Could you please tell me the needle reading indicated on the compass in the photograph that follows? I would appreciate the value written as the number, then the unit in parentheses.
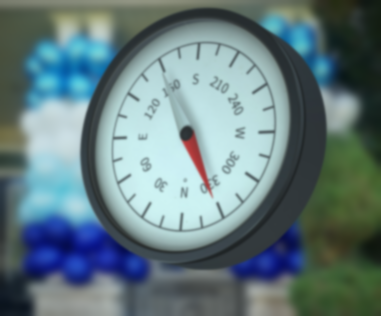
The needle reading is 330 (°)
